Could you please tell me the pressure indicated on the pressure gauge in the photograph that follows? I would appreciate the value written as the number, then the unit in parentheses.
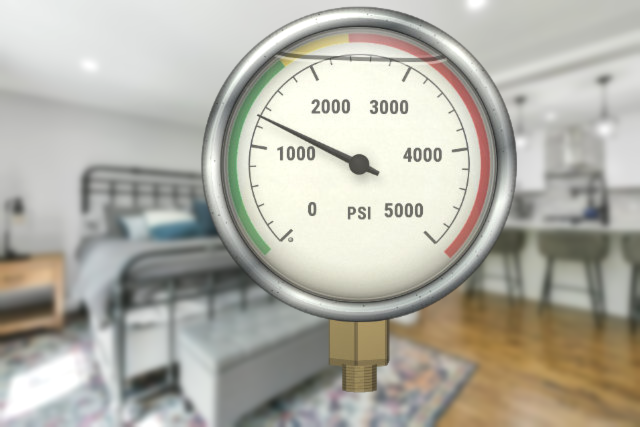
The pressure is 1300 (psi)
